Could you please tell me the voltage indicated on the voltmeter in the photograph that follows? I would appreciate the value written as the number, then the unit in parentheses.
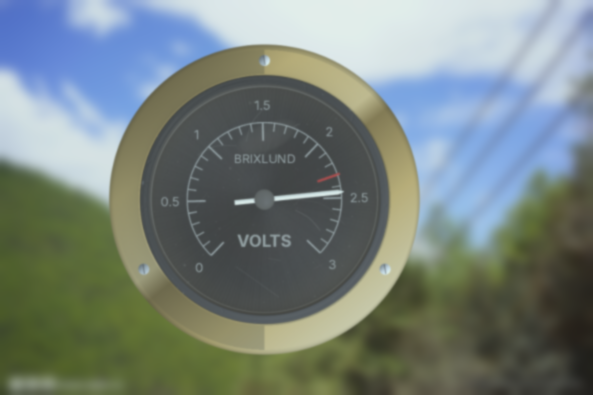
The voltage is 2.45 (V)
